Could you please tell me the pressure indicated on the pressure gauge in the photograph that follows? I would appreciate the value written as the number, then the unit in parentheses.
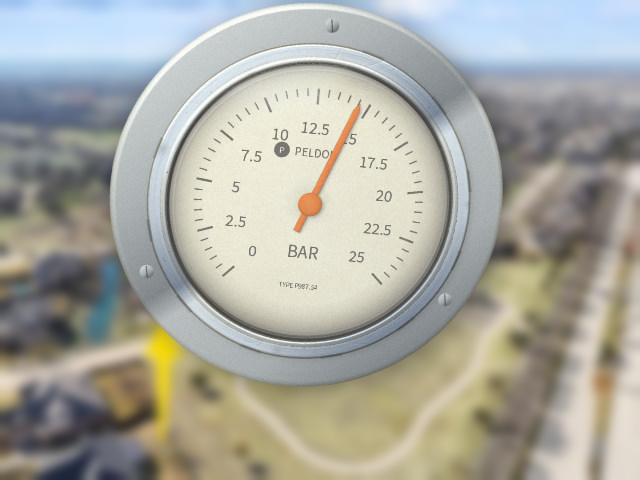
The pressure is 14.5 (bar)
